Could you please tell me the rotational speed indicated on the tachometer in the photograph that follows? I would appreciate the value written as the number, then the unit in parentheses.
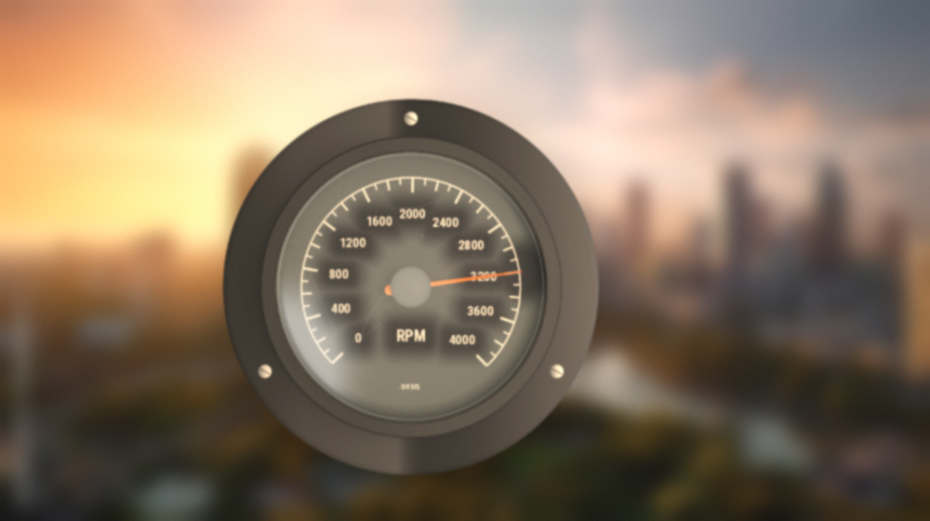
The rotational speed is 3200 (rpm)
